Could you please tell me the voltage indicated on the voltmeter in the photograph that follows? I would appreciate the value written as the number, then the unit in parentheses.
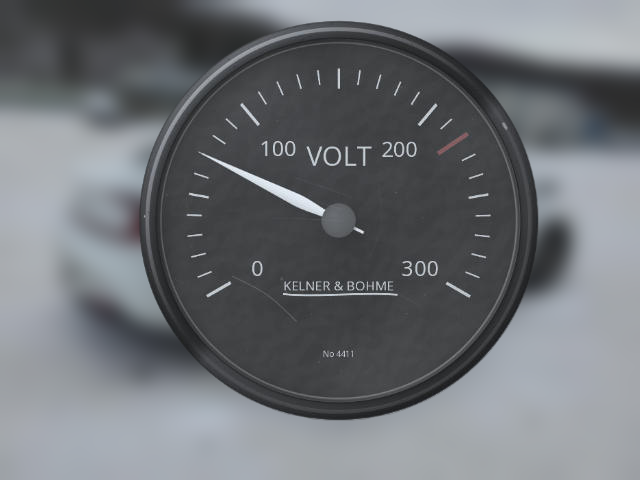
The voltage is 70 (V)
